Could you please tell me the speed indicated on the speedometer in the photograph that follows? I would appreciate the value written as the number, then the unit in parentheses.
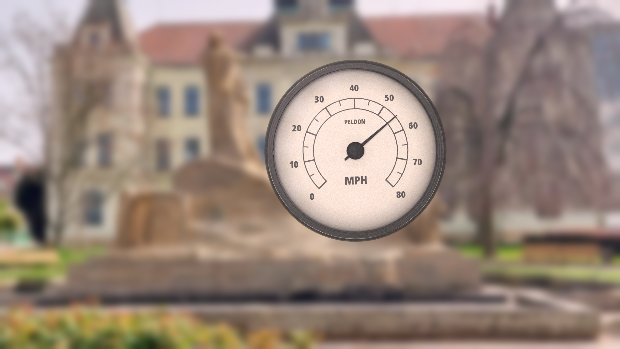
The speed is 55 (mph)
